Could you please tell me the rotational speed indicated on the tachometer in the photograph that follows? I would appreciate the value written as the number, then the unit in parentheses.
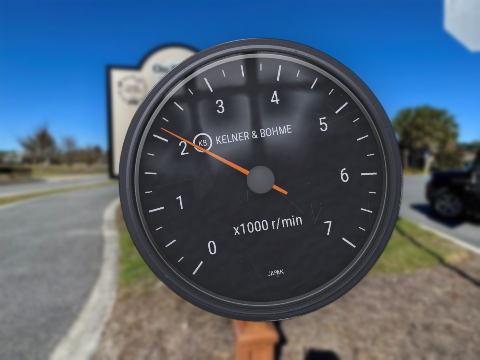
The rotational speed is 2125 (rpm)
